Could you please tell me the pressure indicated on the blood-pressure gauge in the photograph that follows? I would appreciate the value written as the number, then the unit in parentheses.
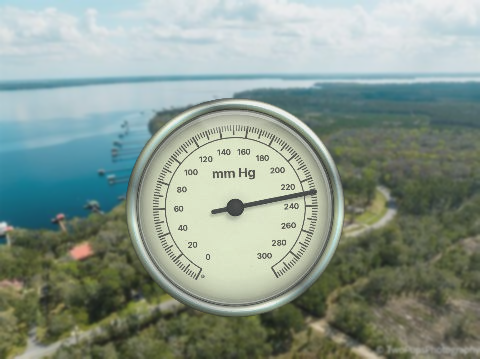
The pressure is 230 (mmHg)
